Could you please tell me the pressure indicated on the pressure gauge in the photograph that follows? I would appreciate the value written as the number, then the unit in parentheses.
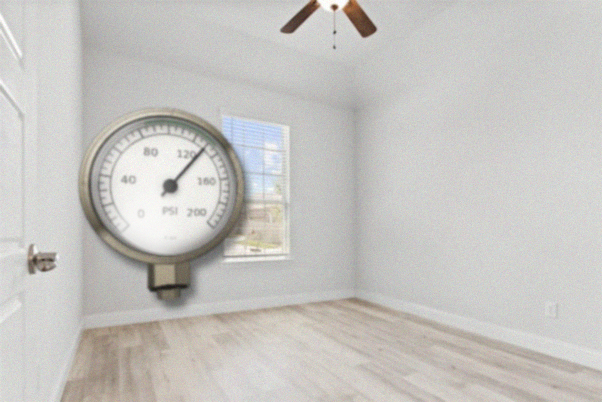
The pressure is 130 (psi)
